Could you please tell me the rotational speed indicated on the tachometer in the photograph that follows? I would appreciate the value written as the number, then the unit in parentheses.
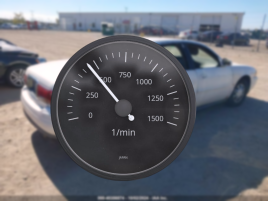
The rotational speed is 450 (rpm)
